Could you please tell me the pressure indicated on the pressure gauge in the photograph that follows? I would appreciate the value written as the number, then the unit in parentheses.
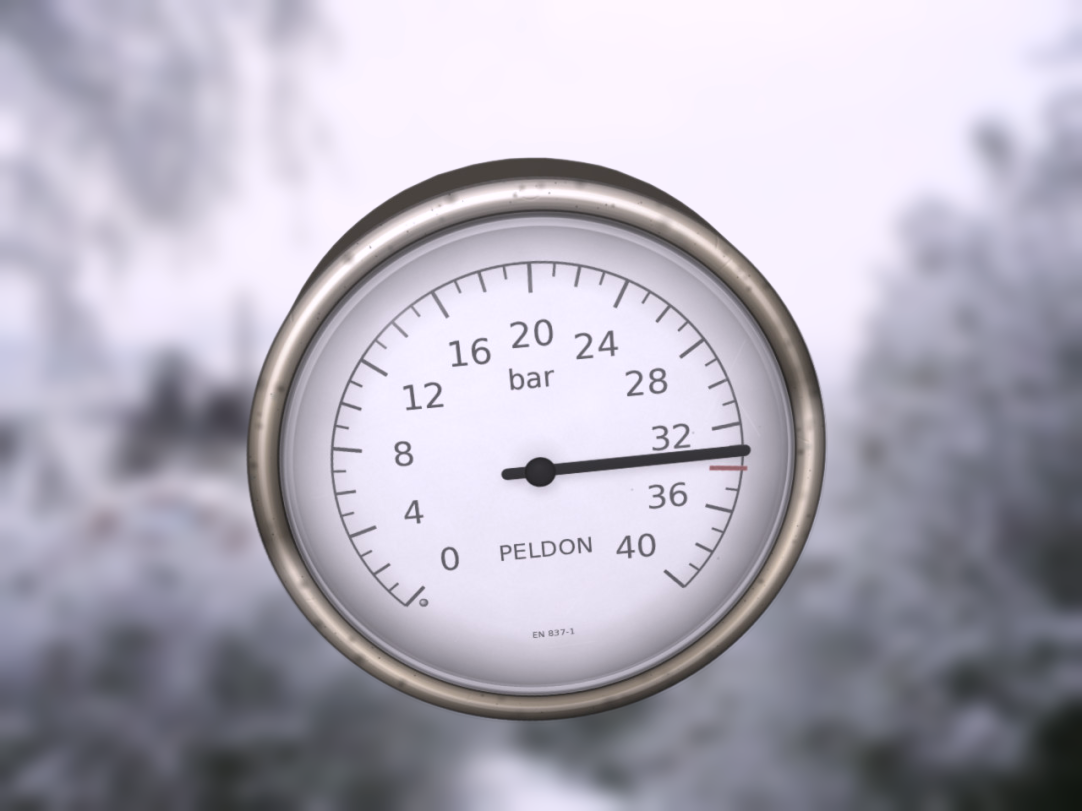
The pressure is 33 (bar)
